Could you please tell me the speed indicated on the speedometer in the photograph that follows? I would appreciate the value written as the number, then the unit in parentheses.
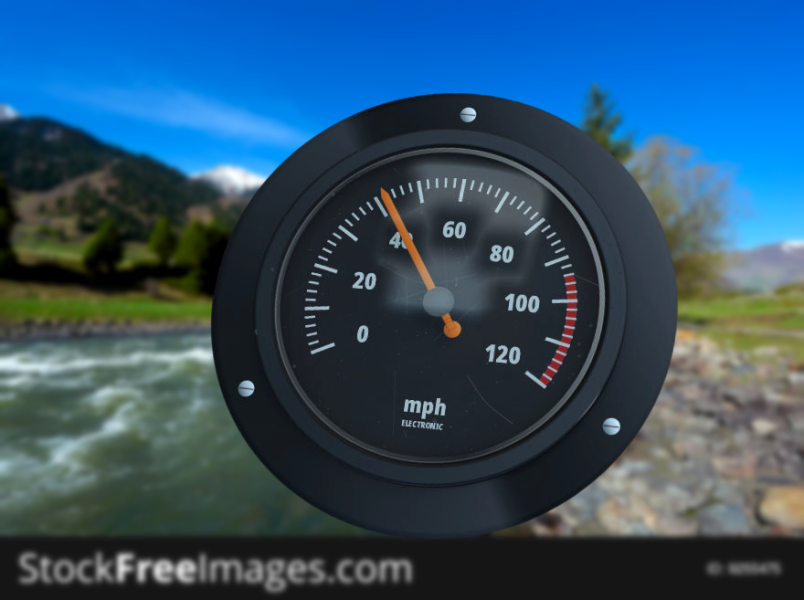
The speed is 42 (mph)
